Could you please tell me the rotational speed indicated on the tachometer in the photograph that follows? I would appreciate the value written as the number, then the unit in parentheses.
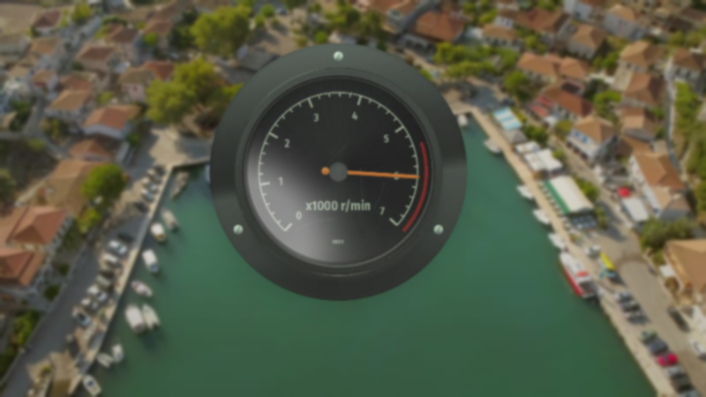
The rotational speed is 6000 (rpm)
